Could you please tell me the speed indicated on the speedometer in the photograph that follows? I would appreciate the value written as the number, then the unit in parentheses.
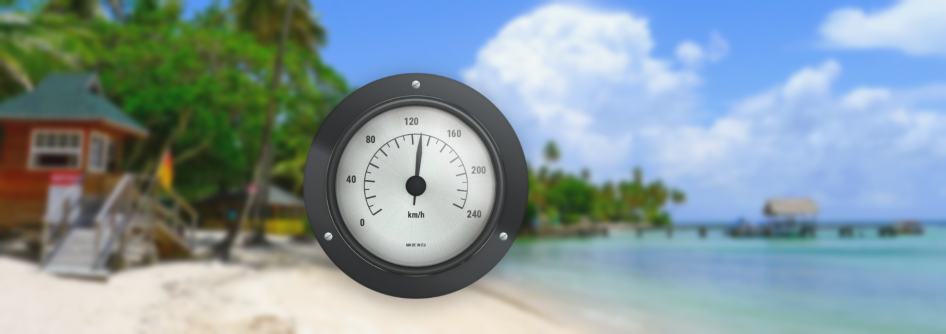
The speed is 130 (km/h)
